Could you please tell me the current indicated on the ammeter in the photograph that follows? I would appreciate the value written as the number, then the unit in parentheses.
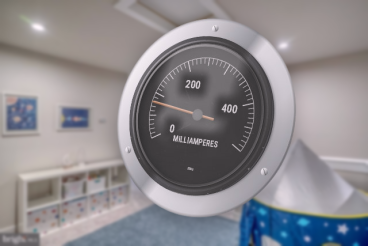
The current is 80 (mA)
